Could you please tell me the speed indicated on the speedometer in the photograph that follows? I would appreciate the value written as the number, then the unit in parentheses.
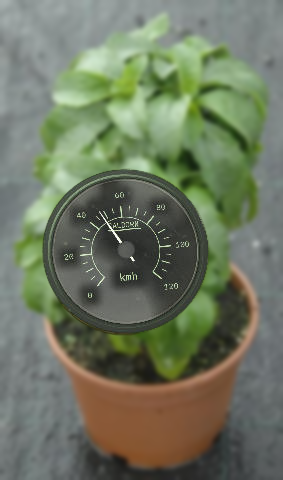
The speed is 47.5 (km/h)
